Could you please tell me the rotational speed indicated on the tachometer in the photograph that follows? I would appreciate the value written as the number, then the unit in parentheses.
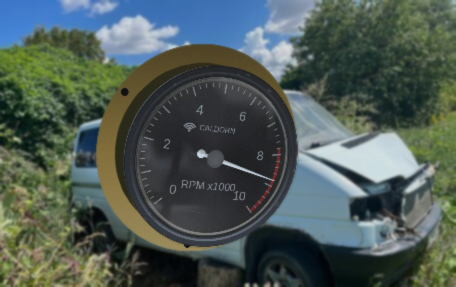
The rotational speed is 8800 (rpm)
